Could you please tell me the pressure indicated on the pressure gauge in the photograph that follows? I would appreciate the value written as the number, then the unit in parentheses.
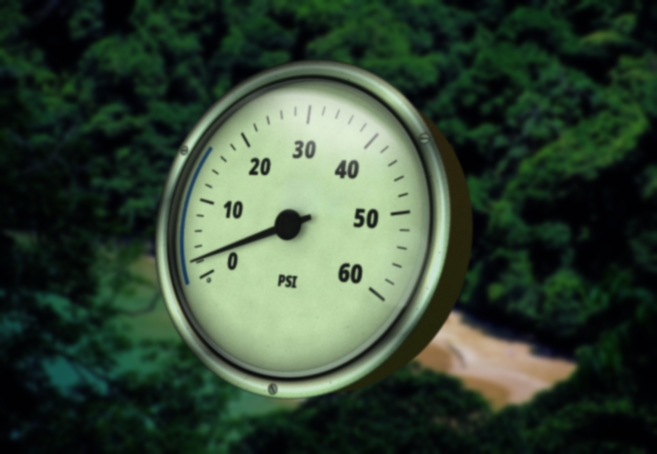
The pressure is 2 (psi)
